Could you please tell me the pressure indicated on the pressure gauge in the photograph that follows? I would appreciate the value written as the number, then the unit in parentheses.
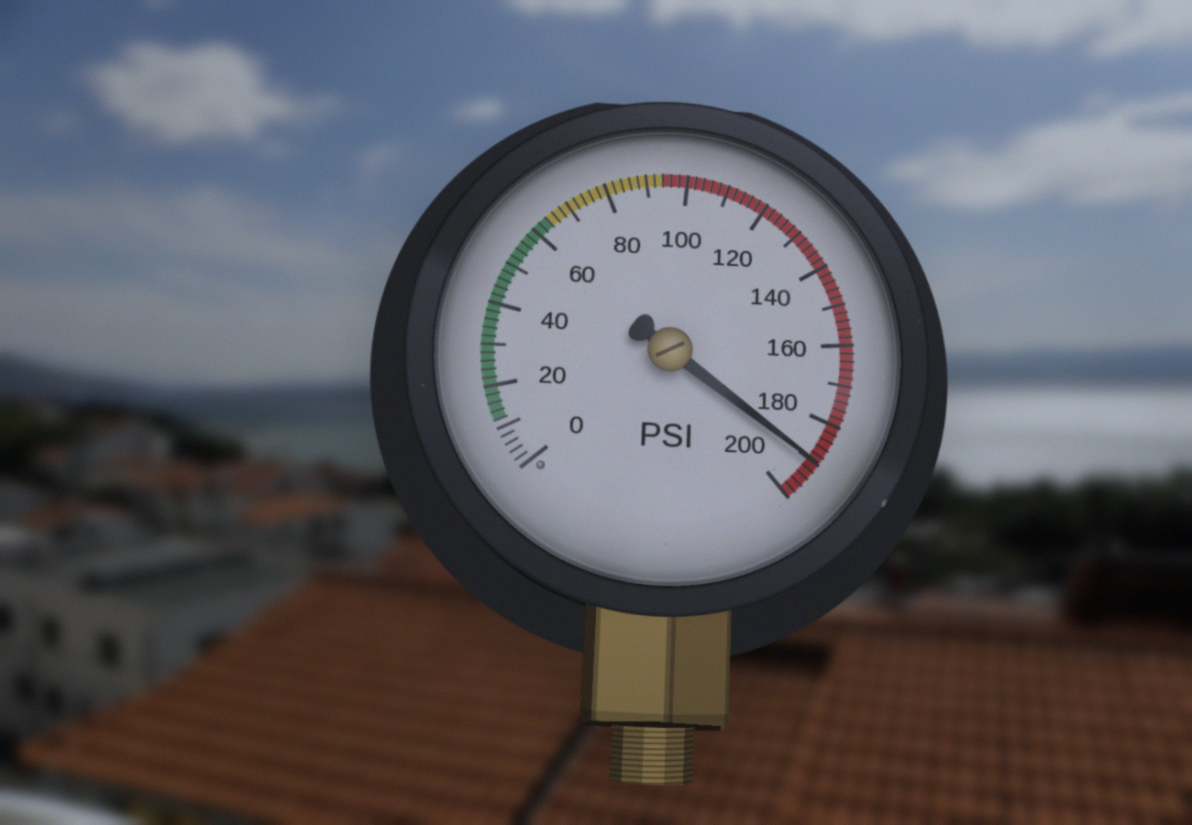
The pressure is 190 (psi)
